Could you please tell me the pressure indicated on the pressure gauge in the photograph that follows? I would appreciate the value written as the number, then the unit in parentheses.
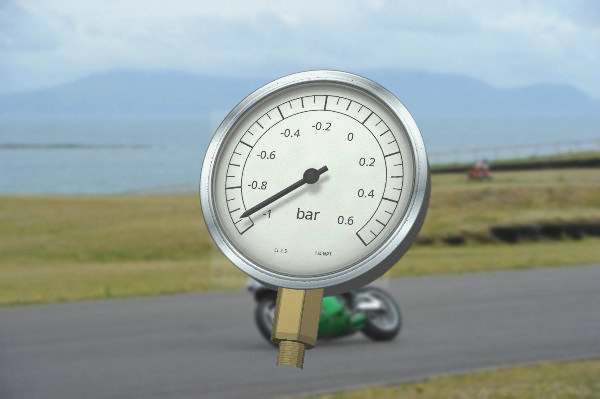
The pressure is -0.95 (bar)
